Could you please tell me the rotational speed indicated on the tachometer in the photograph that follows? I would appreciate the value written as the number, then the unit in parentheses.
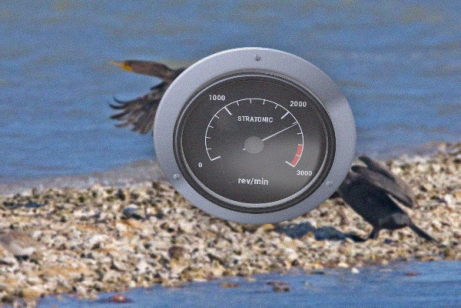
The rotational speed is 2200 (rpm)
